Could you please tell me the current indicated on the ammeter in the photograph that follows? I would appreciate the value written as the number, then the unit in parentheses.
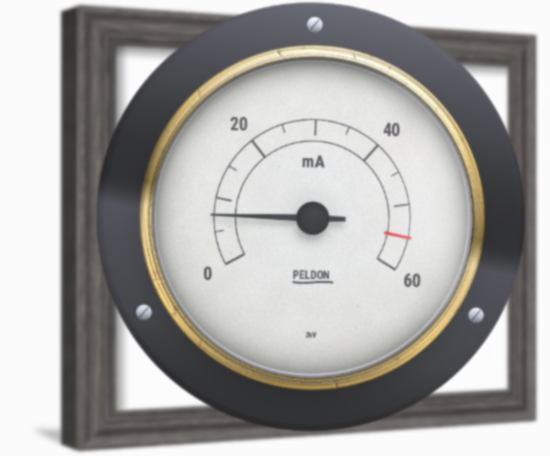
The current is 7.5 (mA)
